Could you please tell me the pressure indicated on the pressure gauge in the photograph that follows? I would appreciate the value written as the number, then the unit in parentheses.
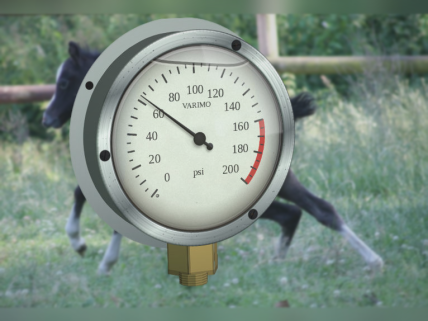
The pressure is 62.5 (psi)
